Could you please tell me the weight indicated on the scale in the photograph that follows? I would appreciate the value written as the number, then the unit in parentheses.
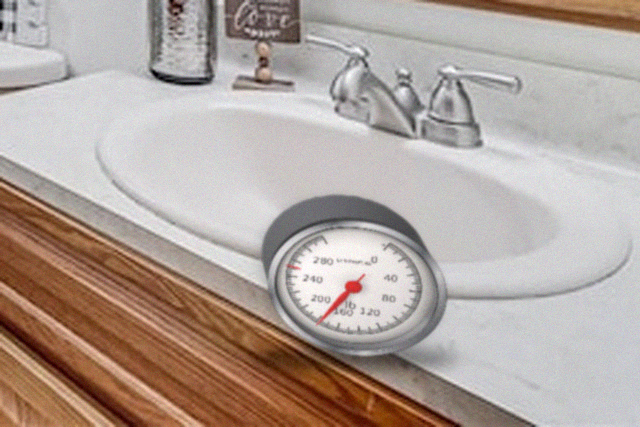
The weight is 180 (lb)
